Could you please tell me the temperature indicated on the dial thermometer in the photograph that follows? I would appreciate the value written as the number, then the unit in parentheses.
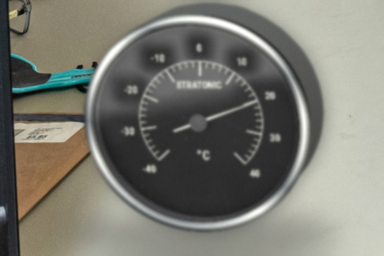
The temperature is 20 (°C)
